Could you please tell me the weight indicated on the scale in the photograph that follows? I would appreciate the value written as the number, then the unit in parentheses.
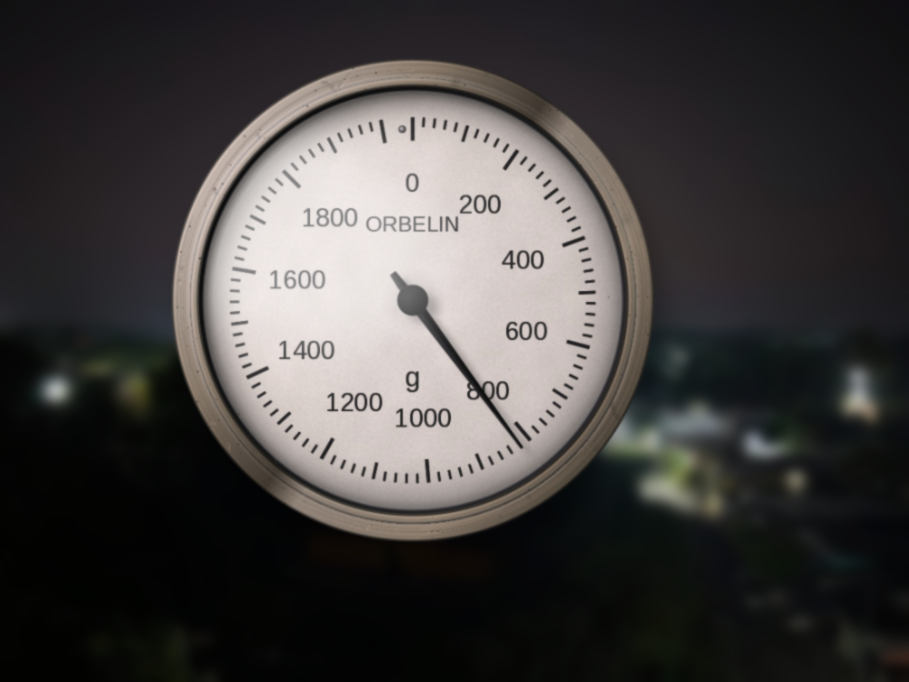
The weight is 820 (g)
